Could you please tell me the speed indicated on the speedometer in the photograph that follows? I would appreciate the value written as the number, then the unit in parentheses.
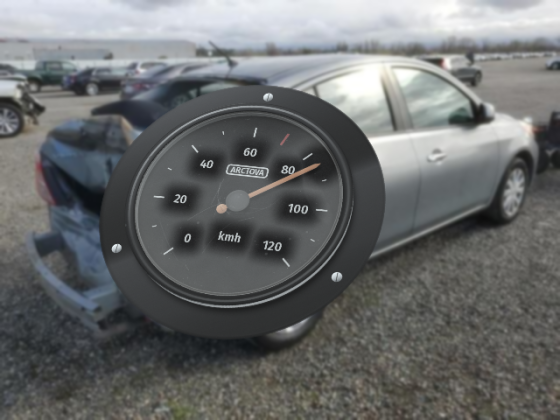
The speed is 85 (km/h)
